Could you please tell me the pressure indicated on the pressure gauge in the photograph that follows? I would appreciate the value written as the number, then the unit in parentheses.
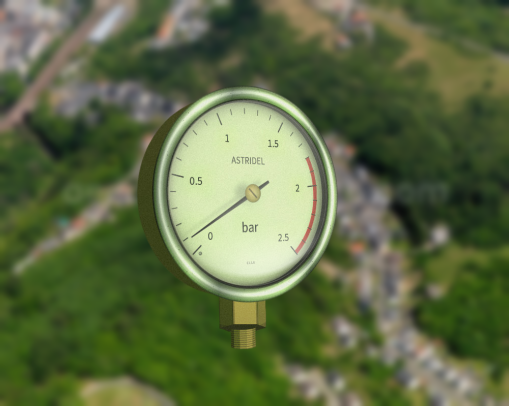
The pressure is 0.1 (bar)
